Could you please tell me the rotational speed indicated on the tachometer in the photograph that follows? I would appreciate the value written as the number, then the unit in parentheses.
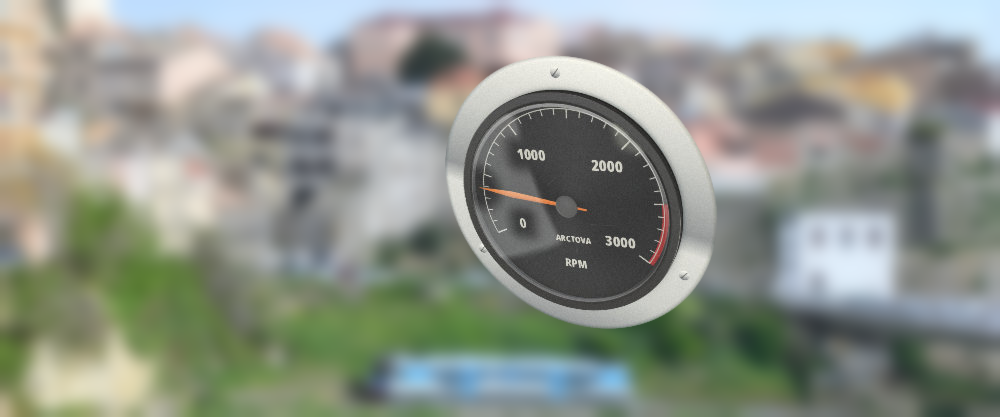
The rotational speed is 400 (rpm)
